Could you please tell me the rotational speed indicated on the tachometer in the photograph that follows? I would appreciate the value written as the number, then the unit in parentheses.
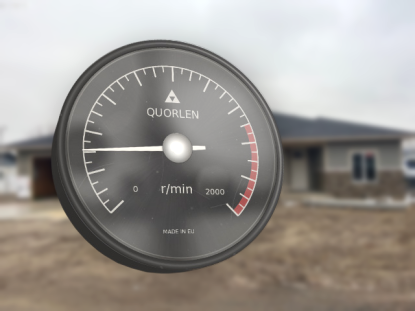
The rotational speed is 300 (rpm)
